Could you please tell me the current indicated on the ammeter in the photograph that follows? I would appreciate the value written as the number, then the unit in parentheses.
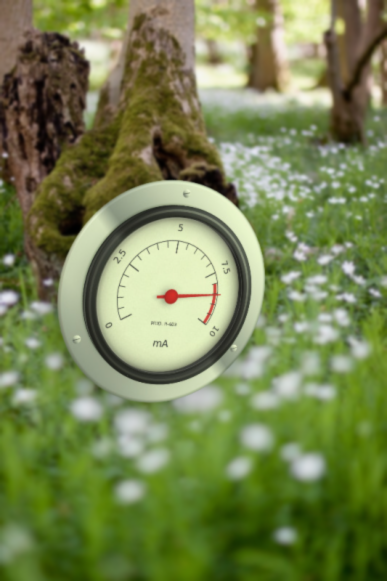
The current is 8.5 (mA)
